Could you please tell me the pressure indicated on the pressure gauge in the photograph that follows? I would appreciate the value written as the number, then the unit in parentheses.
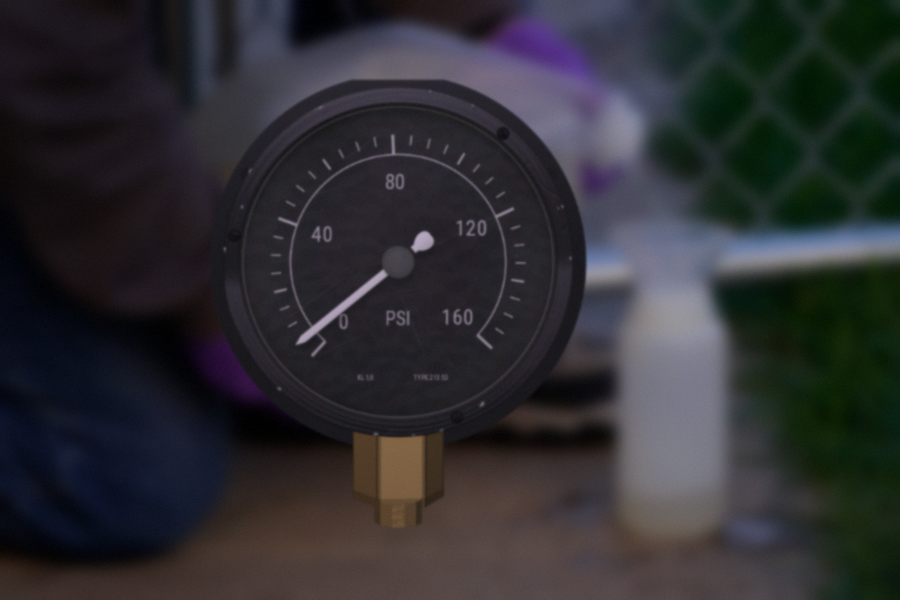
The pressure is 5 (psi)
